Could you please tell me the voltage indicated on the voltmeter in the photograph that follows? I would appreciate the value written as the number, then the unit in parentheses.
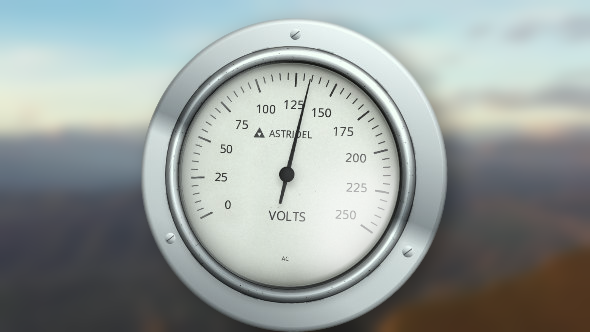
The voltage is 135 (V)
